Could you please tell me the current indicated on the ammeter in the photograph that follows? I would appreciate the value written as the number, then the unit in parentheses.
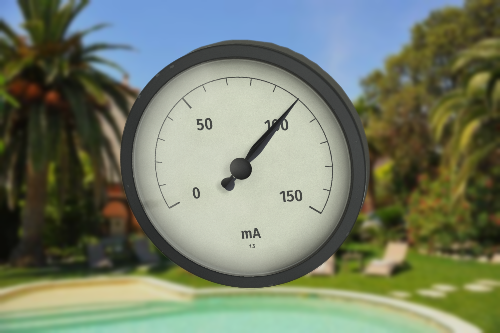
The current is 100 (mA)
